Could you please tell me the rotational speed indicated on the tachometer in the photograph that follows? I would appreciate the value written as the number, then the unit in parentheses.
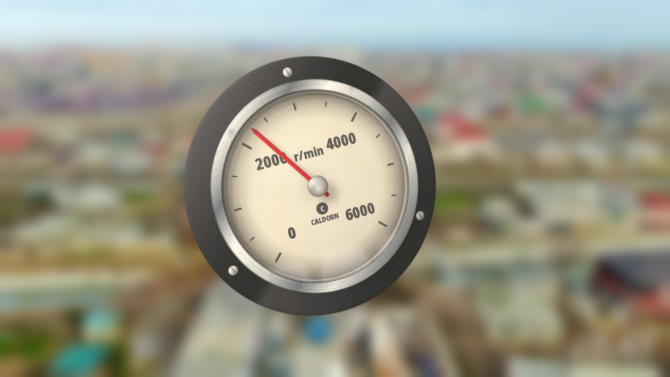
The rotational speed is 2250 (rpm)
